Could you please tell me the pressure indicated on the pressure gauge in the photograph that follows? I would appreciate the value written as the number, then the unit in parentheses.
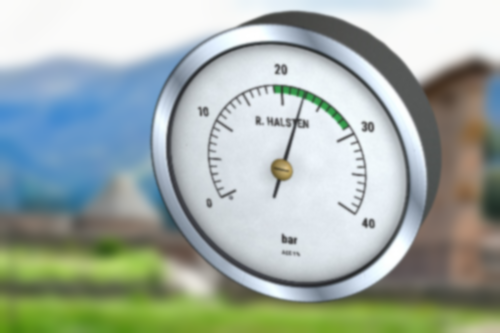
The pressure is 23 (bar)
